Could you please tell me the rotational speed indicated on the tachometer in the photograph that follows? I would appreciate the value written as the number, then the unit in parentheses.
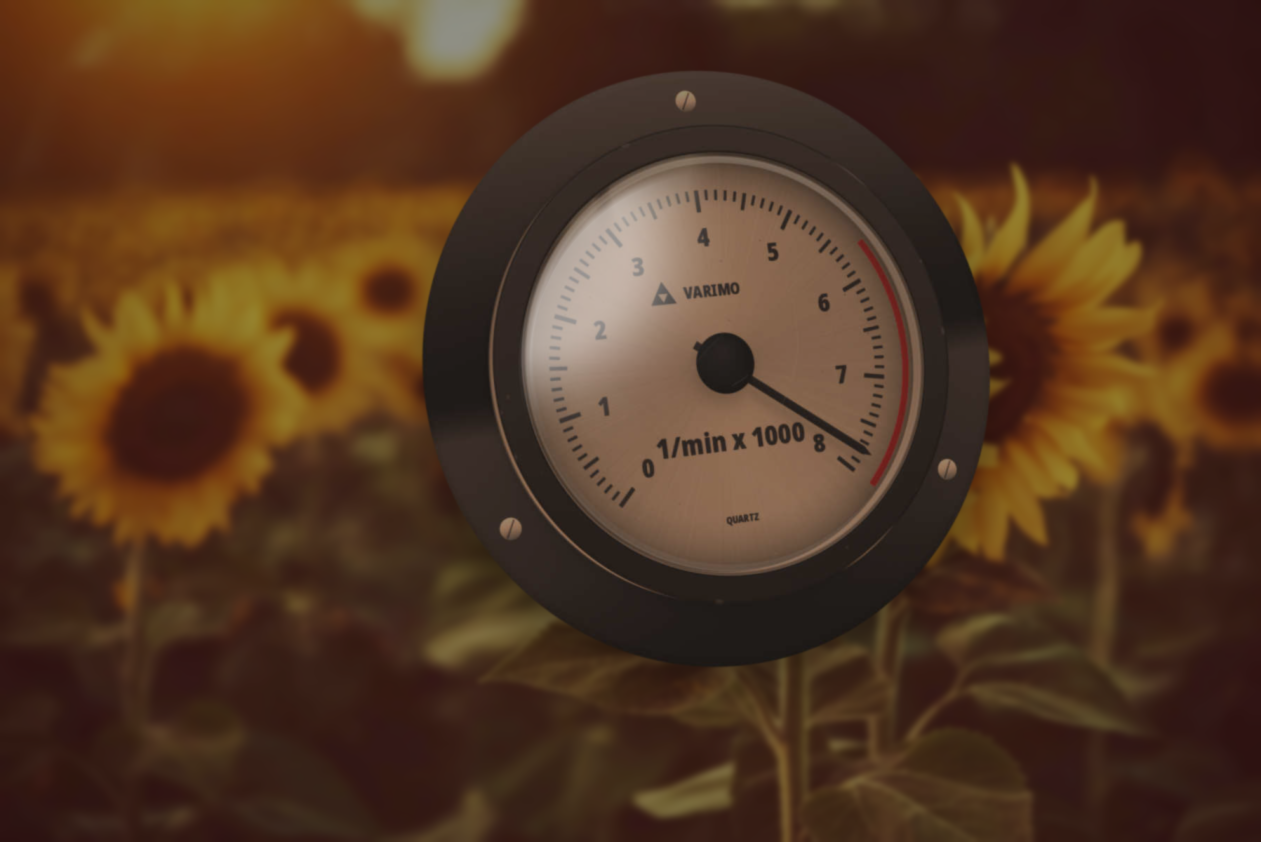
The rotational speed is 7800 (rpm)
